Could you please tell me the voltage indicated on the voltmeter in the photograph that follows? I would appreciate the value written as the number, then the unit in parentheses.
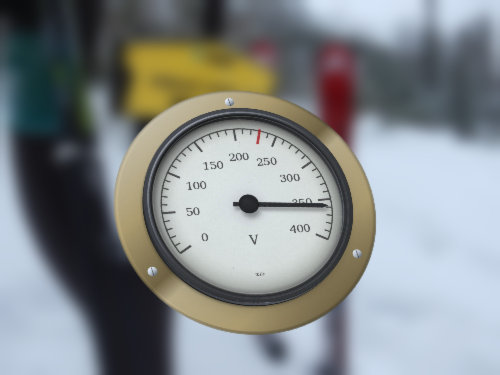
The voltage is 360 (V)
